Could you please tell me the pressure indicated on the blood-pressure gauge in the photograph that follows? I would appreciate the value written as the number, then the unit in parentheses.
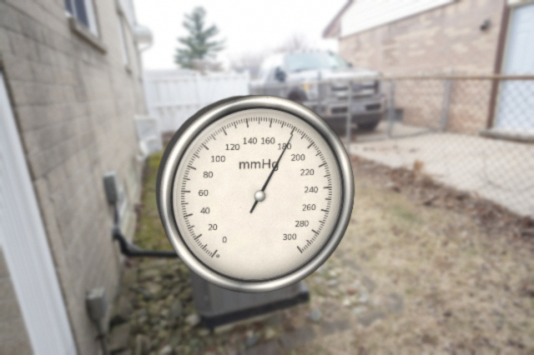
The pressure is 180 (mmHg)
